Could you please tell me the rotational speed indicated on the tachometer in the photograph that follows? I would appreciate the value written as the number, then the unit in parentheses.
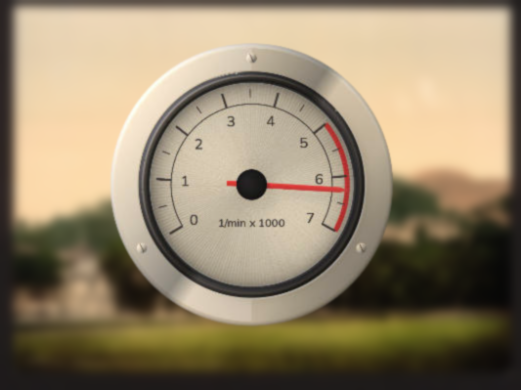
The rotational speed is 6250 (rpm)
